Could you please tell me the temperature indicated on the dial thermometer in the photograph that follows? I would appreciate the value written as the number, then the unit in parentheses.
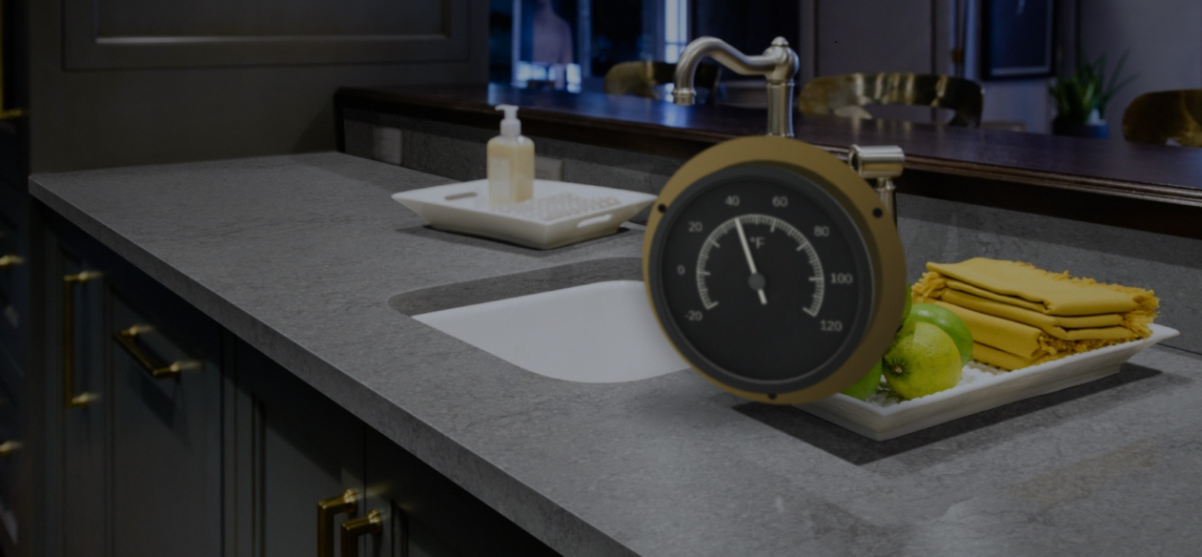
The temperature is 40 (°F)
